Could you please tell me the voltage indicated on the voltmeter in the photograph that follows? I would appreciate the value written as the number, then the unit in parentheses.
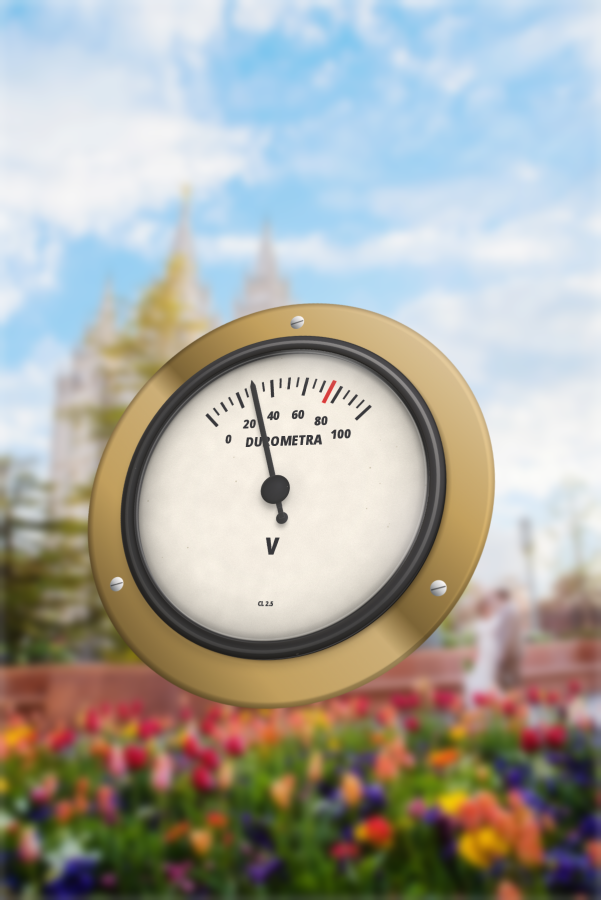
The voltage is 30 (V)
